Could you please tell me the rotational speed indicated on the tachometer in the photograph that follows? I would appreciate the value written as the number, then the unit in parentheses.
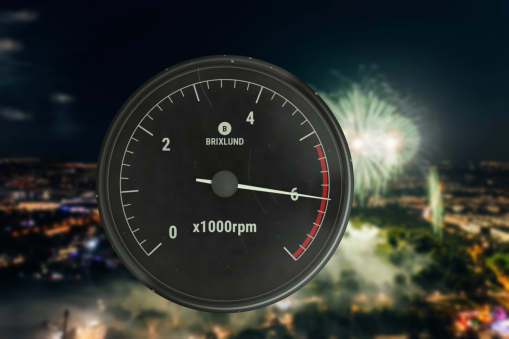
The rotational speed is 6000 (rpm)
